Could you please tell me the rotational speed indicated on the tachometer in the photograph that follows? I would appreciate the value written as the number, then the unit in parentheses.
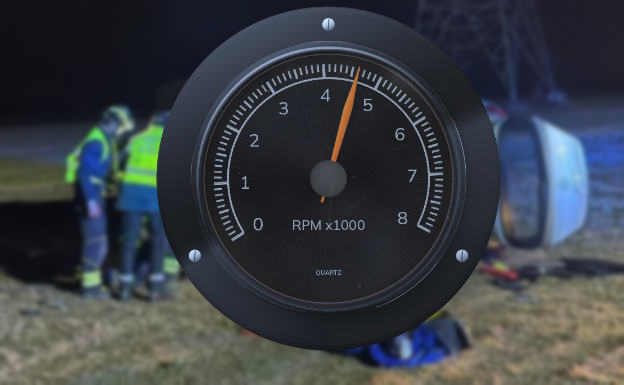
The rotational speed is 4600 (rpm)
